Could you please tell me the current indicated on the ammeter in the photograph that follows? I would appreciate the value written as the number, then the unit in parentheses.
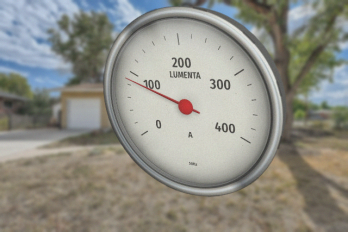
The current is 90 (A)
